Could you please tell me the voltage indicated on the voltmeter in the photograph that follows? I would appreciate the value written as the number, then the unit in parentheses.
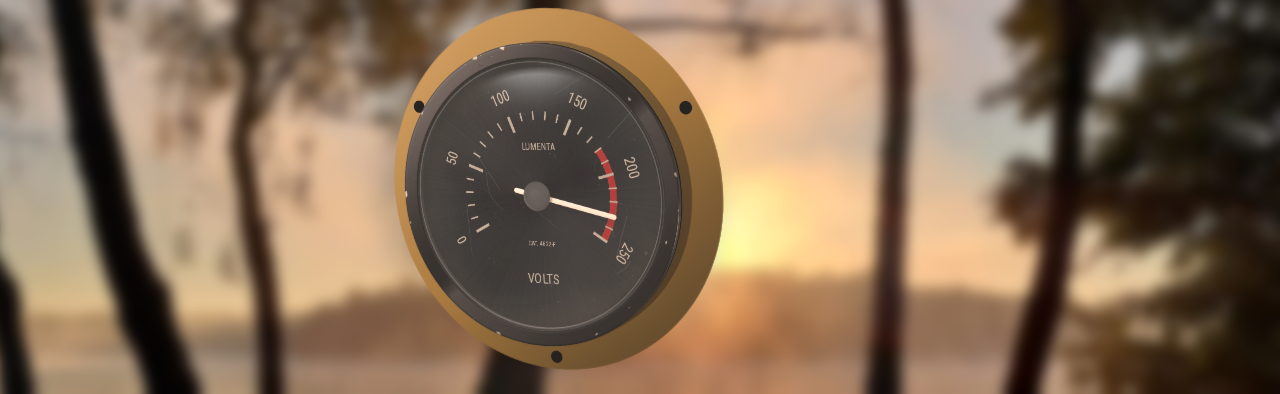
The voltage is 230 (V)
